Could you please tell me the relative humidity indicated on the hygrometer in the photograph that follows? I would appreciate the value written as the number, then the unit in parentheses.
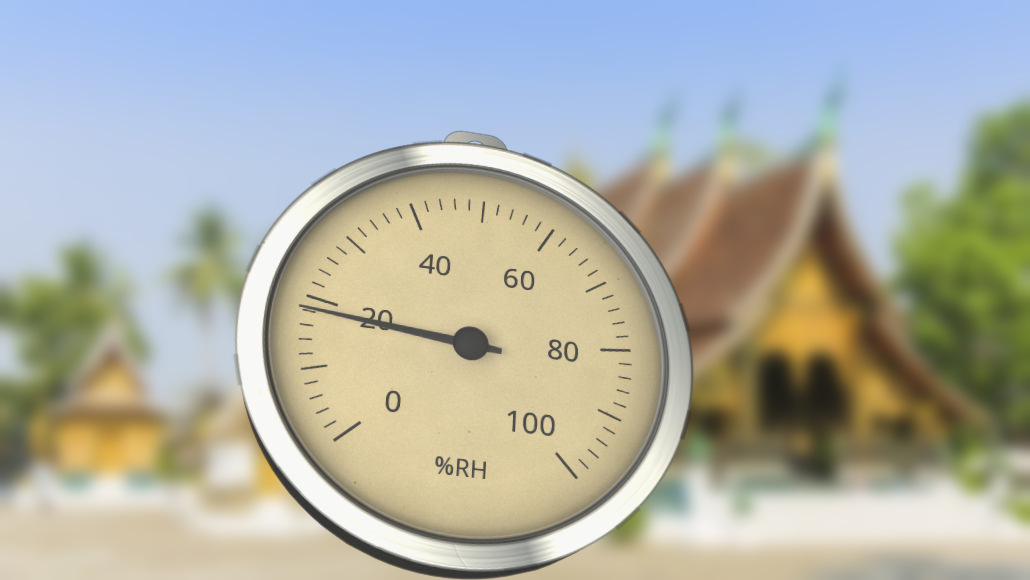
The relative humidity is 18 (%)
